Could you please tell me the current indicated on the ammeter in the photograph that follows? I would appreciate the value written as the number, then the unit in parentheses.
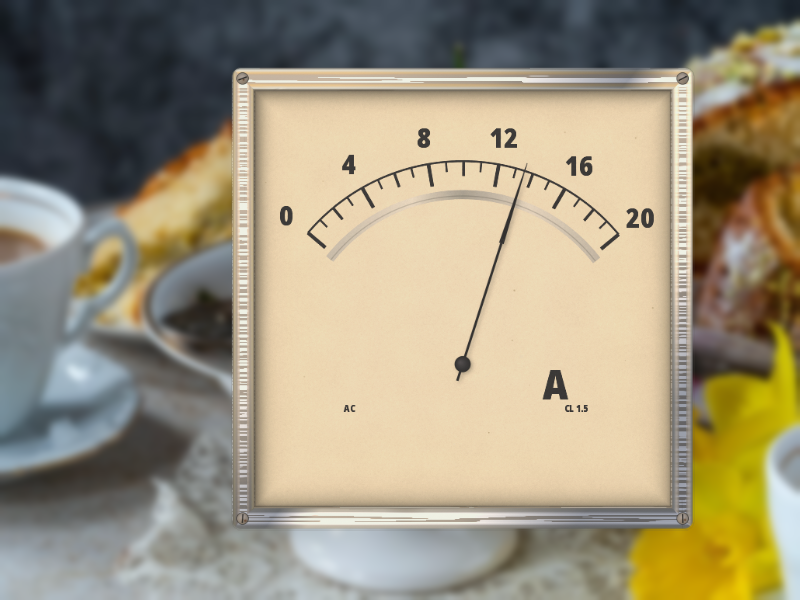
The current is 13.5 (A)
